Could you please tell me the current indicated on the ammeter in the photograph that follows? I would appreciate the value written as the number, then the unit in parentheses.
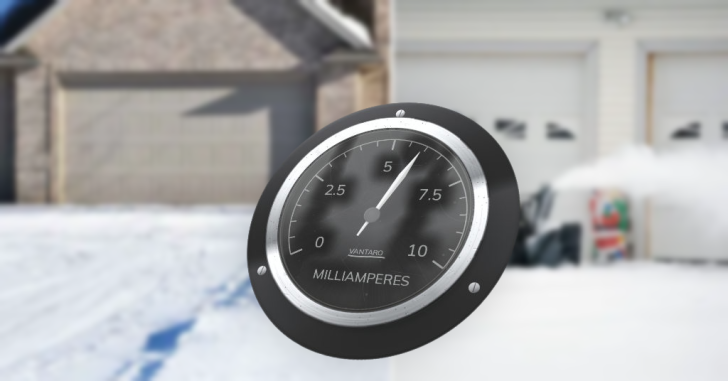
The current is 6 (mA)
